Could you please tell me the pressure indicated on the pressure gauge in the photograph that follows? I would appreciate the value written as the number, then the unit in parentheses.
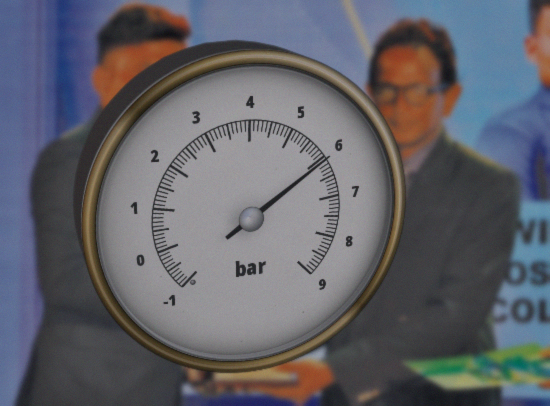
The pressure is 6 (bar)
